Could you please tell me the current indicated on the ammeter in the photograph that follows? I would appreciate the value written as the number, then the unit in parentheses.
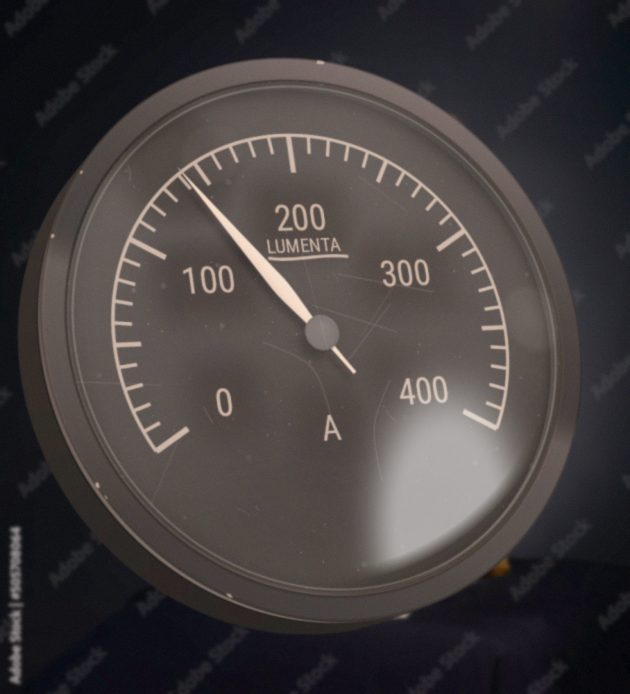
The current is 140 (A)
